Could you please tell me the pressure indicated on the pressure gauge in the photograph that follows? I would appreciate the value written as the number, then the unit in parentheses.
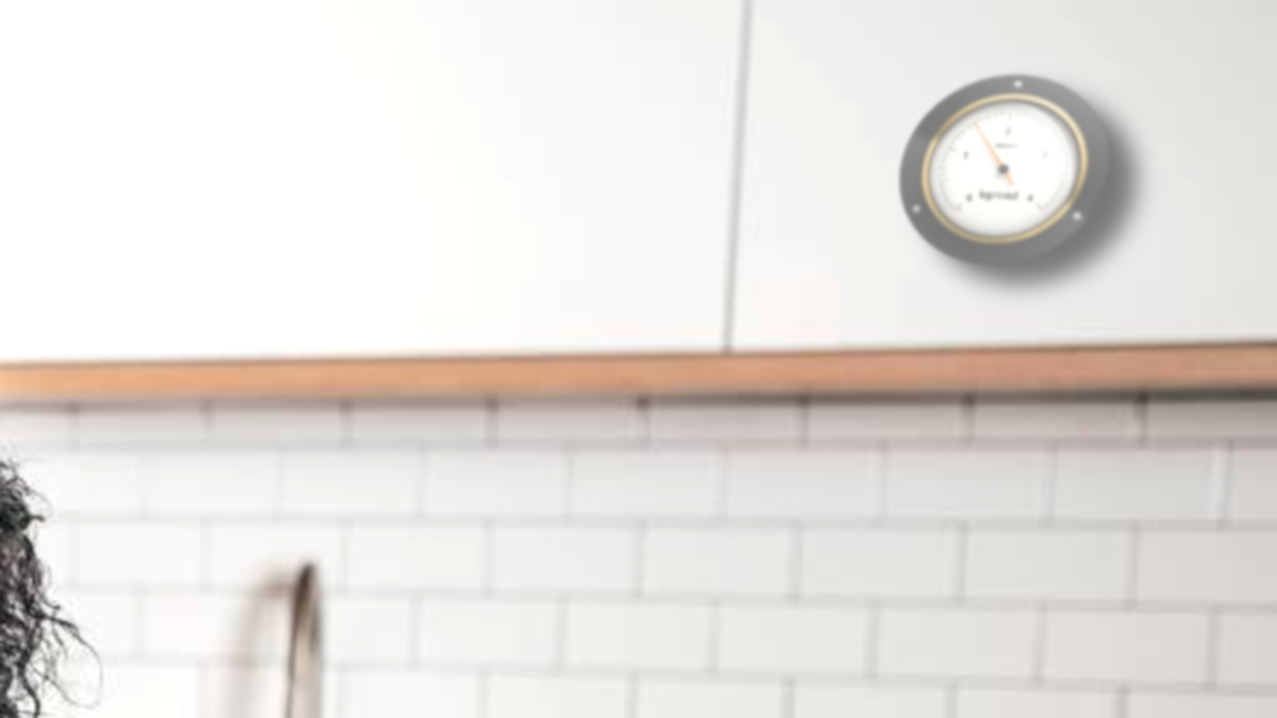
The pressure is 1.5 (kg/cm²)
